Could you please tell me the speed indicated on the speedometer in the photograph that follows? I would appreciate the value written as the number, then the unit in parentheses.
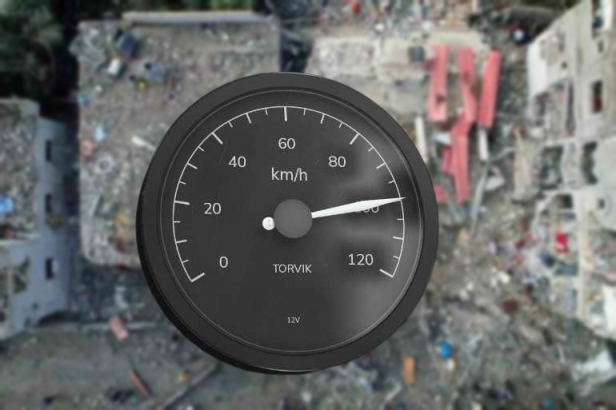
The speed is 100 (km/h)
